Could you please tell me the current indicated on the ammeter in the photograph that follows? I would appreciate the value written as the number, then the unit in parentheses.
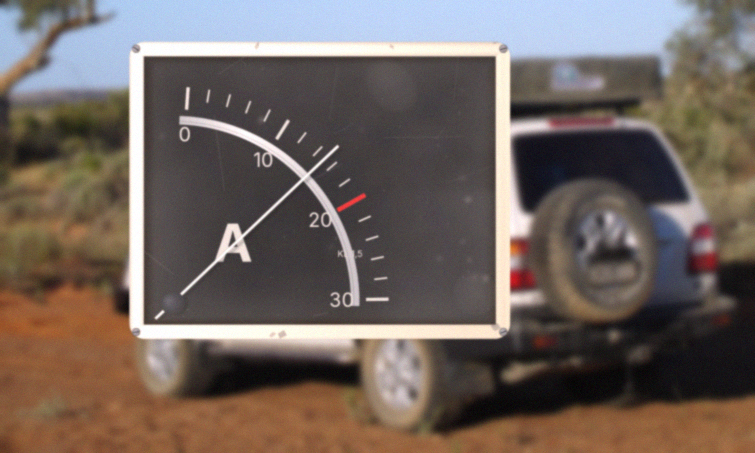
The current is 15 (A)
